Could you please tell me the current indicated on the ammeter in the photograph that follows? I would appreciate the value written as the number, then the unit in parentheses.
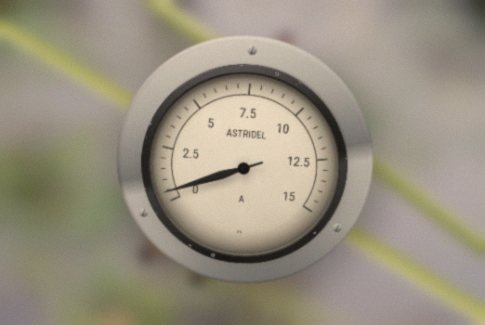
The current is 0.5 (A)
